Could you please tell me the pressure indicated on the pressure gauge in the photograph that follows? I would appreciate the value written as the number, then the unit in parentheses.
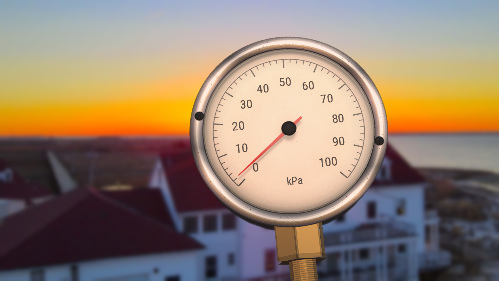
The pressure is 2 (kPa)
